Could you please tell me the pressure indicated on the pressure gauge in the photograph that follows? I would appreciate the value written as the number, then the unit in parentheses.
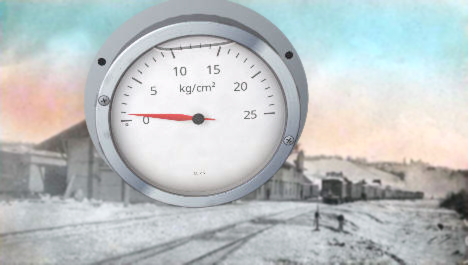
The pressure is 1 (kg/cm²)
